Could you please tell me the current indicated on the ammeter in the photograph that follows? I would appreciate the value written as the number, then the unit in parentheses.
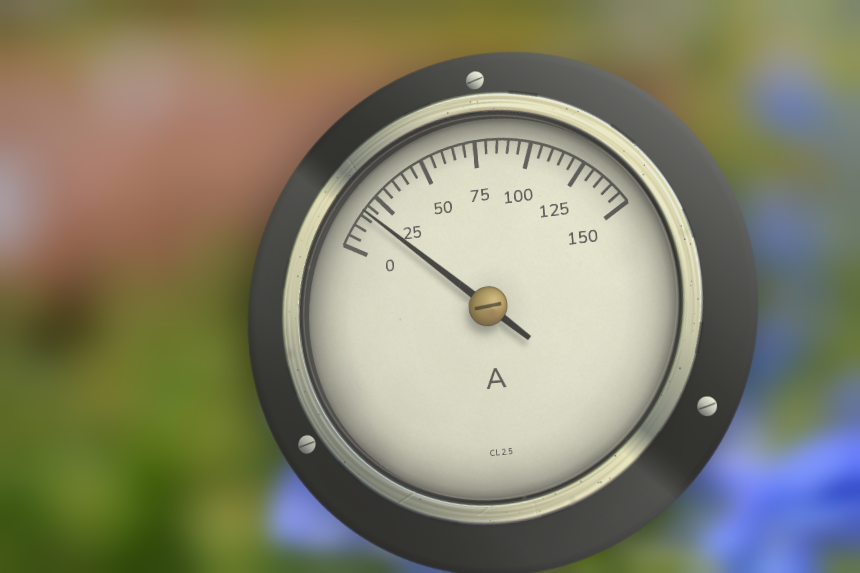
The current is 17.5 (A)
